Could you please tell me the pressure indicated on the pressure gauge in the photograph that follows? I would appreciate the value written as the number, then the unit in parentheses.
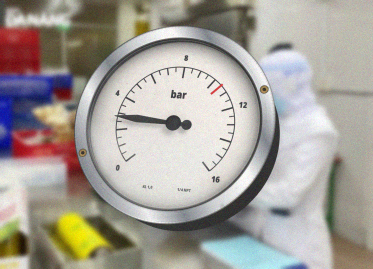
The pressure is 2.75 (bar)
